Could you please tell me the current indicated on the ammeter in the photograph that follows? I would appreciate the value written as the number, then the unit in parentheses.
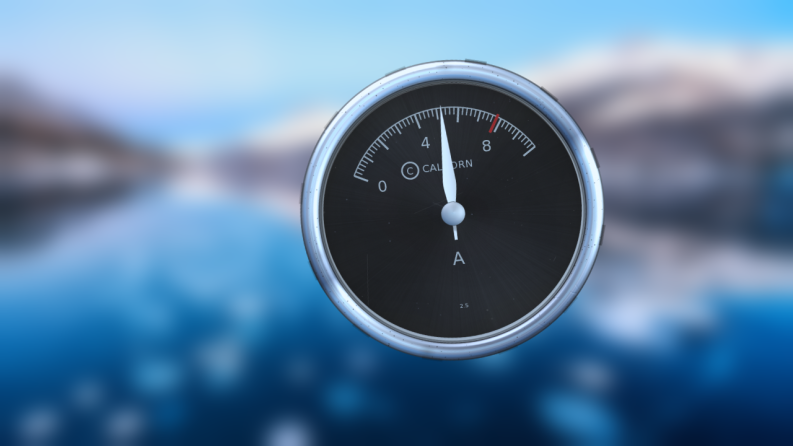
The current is 5.2 (A)
